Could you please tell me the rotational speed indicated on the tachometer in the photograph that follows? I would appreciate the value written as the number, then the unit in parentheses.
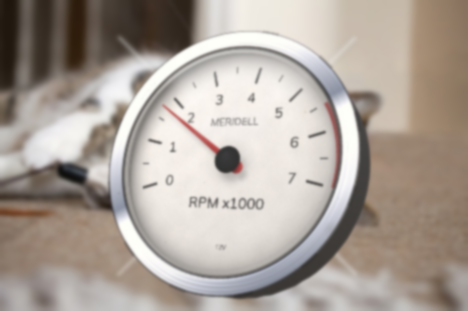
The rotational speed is 1750 (rpm)
